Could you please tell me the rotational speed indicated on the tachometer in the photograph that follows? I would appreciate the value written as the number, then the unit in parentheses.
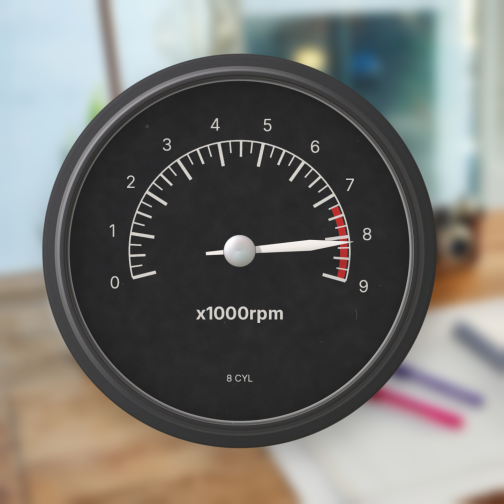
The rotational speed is 8125 (rpm)
